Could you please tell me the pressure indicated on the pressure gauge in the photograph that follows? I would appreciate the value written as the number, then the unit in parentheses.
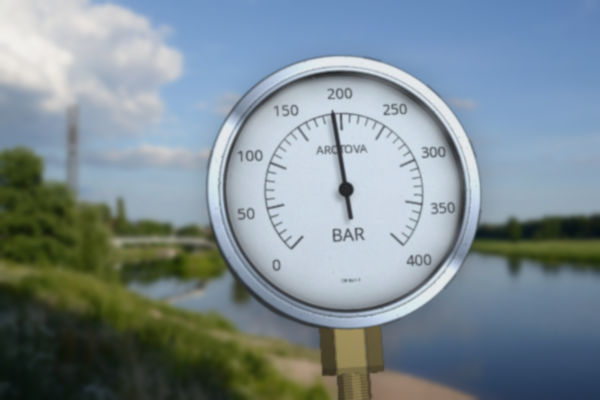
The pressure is 190 (bar)
